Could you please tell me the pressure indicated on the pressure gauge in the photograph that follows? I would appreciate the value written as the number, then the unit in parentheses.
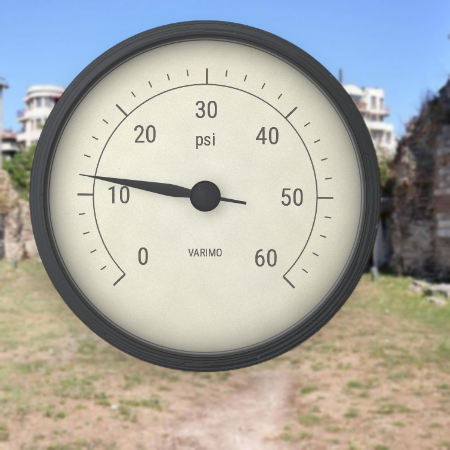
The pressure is 12 (psi)
